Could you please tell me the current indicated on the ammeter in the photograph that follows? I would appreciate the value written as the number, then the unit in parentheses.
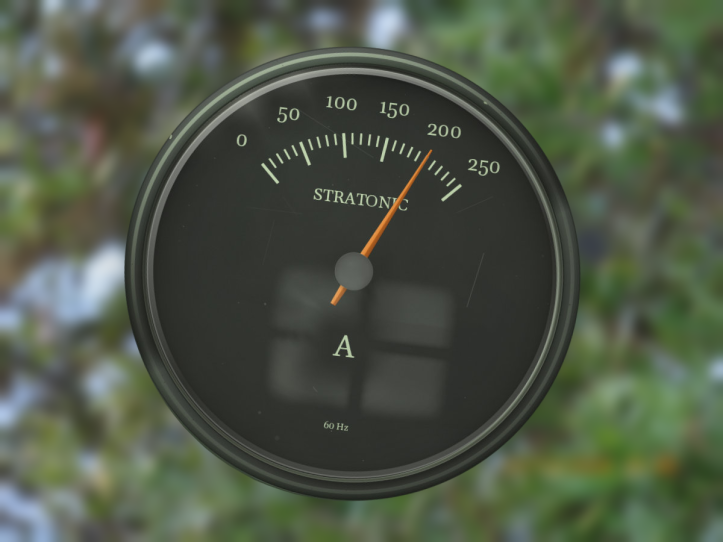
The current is 200 (A)
